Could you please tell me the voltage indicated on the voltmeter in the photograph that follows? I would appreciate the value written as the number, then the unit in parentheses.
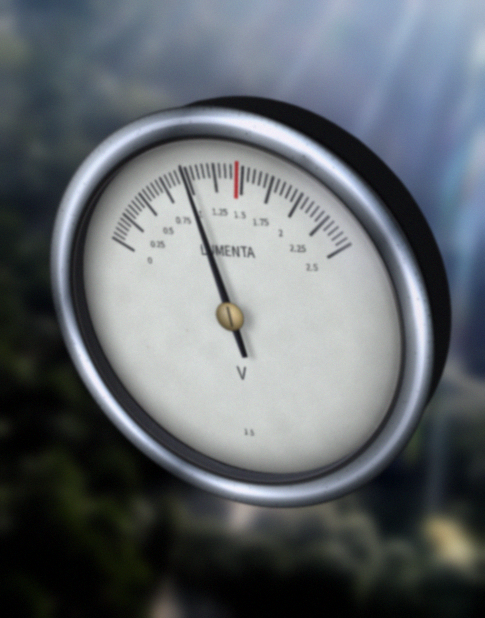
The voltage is 1 (V)
